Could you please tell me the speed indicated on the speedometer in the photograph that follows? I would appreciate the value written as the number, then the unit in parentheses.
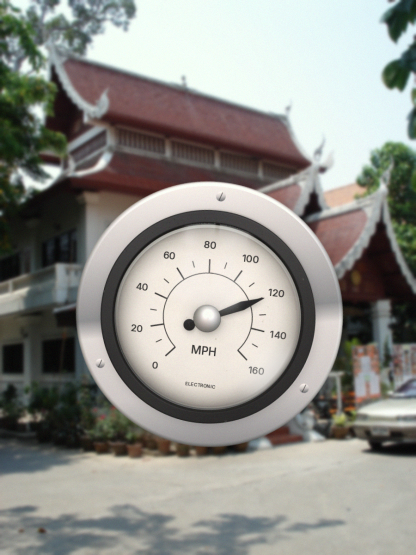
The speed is 120 (mph)
